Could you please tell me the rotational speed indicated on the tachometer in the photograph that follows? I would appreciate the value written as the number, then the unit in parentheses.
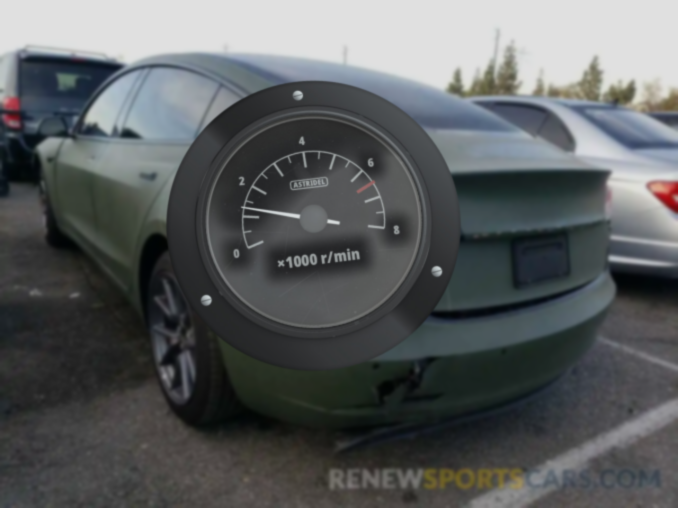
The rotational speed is 1250 (rpm)
